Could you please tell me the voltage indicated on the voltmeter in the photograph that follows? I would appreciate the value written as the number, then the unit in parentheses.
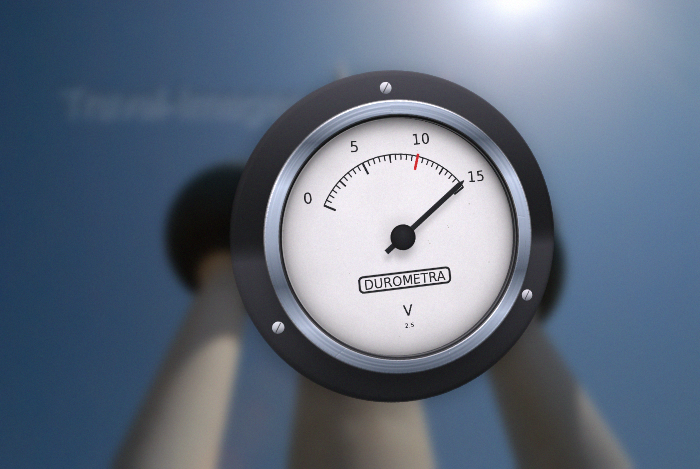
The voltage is 14.5 (V)
